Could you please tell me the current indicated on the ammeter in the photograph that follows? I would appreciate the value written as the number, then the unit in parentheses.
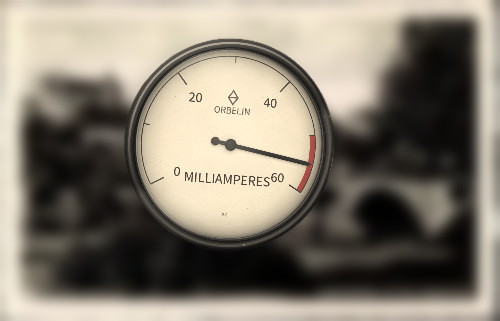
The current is 55 (mA)
